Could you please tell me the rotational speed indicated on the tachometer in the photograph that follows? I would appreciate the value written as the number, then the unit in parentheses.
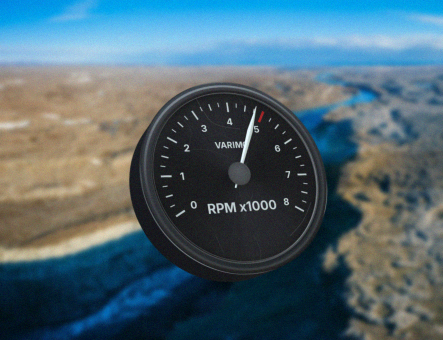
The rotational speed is 4750 (rpm)
